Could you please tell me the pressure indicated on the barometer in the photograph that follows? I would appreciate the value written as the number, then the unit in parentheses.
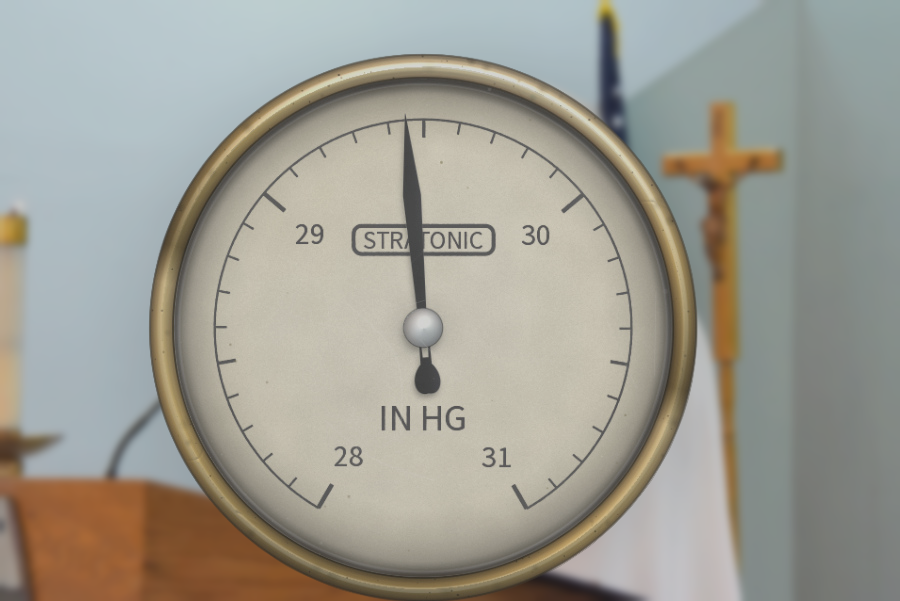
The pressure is 29.45 (inHg)
